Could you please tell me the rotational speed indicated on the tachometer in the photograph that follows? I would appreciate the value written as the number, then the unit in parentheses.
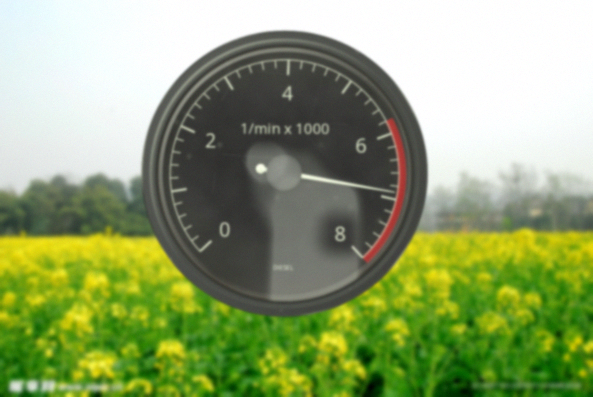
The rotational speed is 6900 (rpm)
